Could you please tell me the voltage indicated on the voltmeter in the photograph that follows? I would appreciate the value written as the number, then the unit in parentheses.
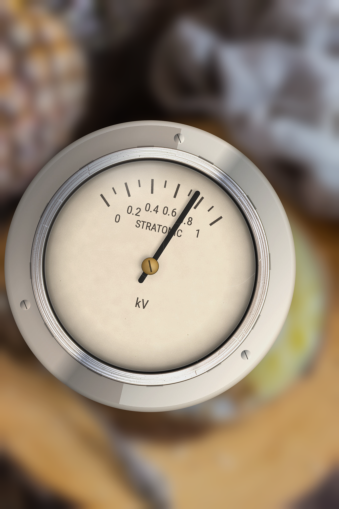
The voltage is 0.75 (kV)
